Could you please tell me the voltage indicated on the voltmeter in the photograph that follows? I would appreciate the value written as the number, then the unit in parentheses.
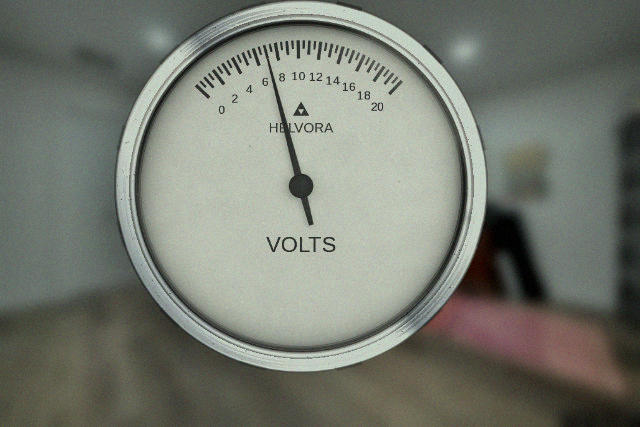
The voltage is 7 (V)
